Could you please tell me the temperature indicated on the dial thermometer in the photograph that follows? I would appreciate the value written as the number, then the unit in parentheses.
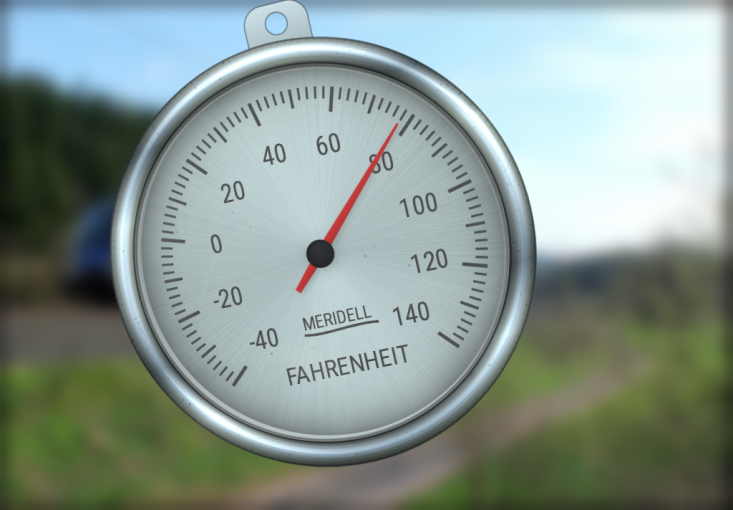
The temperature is 78 (°F)
